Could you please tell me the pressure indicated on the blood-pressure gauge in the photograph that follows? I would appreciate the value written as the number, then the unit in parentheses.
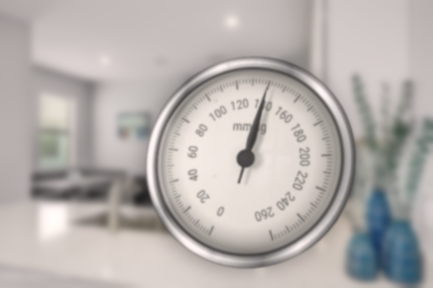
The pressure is 140 (mmHg)
